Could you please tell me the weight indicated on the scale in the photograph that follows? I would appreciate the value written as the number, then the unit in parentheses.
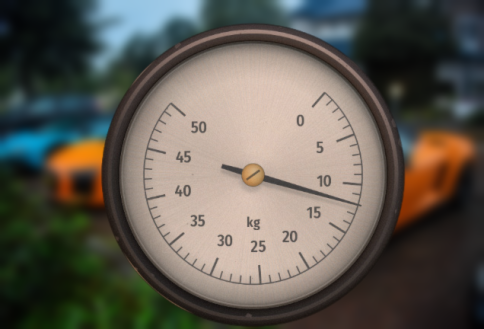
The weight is 12 (kg)
